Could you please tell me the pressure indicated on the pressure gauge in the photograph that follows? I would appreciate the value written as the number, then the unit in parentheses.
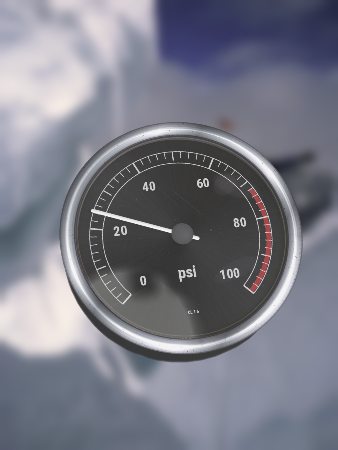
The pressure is 24 (psi)
